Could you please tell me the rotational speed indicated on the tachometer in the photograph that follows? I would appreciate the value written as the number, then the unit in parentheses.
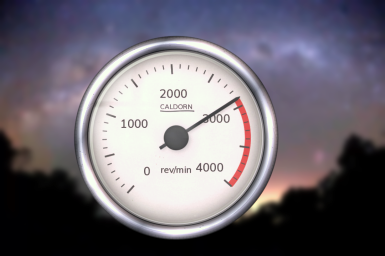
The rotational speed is 2900 (rpm)
